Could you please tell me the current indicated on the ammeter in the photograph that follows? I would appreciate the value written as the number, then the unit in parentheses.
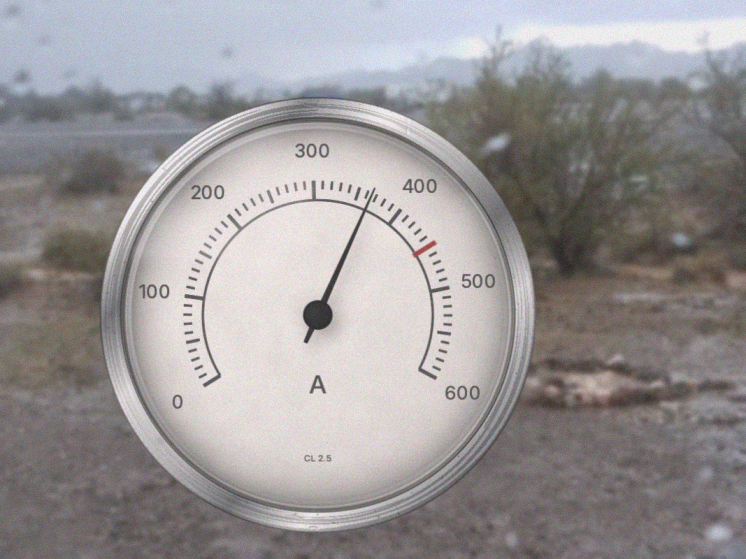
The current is 365 (A)
